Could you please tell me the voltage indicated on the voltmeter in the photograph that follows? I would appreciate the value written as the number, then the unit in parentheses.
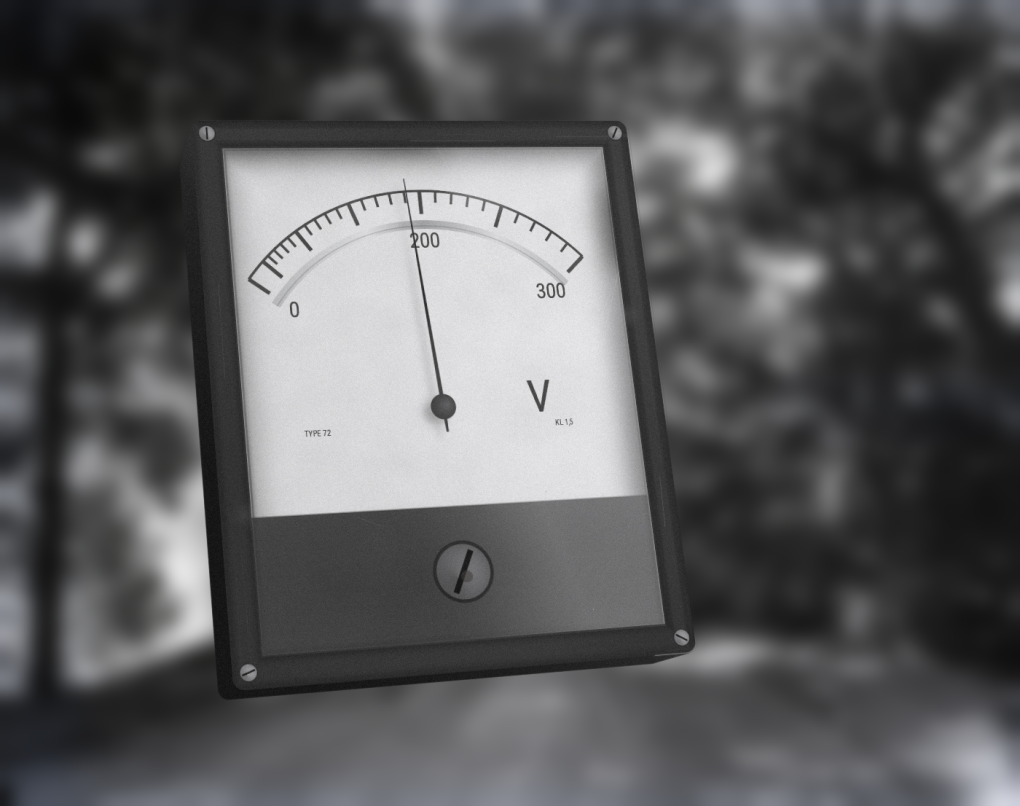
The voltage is 190 (V)
